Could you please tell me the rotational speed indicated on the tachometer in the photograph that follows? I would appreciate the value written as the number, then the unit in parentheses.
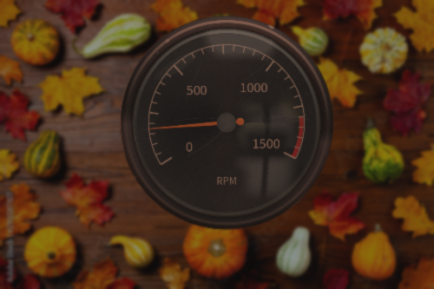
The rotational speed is 175 (rpm)
